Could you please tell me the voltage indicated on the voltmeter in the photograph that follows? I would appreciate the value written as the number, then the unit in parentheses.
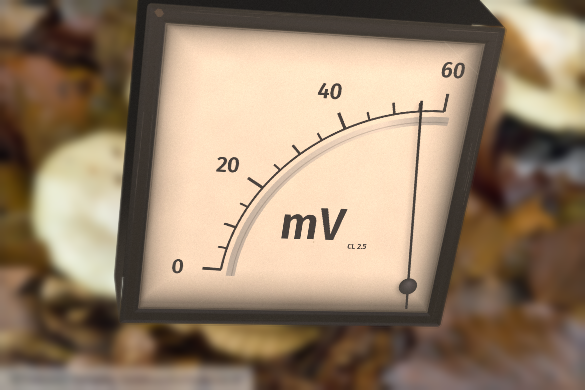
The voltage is 55 (mV)
